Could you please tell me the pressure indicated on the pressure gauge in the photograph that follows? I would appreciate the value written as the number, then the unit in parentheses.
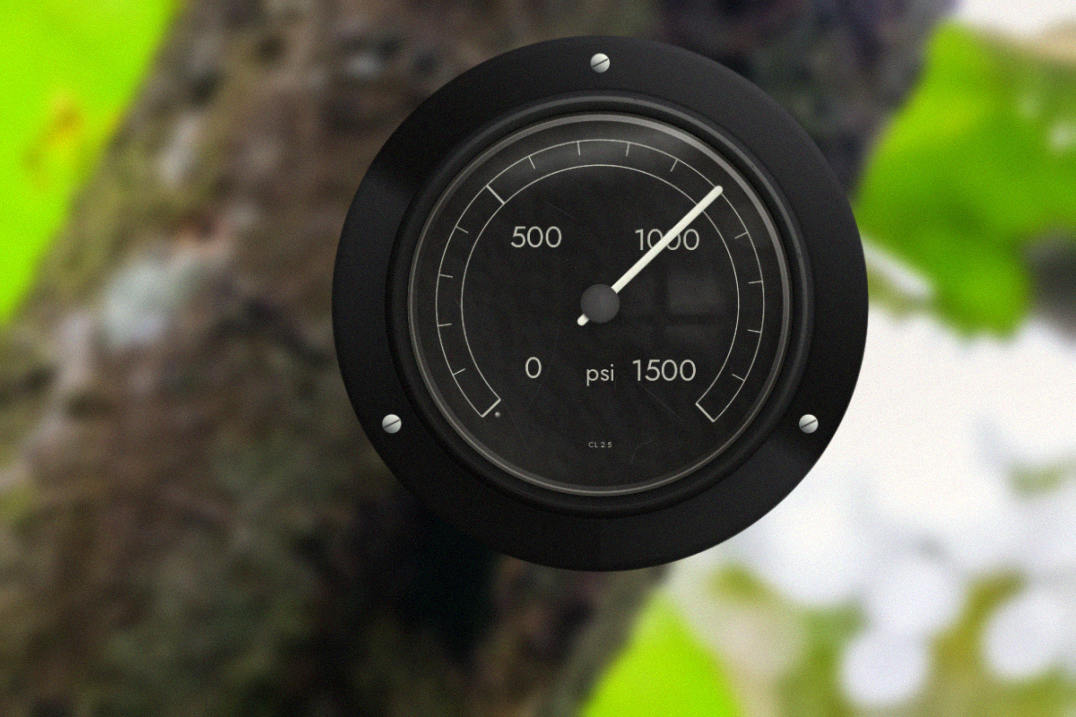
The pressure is 1000 (psi)
